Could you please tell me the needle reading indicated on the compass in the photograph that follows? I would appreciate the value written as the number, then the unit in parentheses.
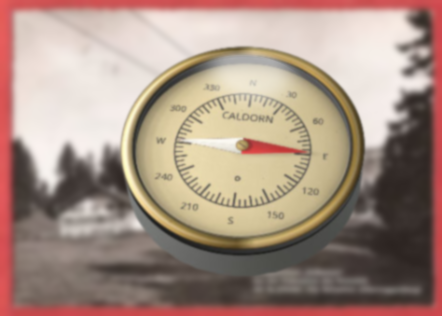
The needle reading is 90 (°)
